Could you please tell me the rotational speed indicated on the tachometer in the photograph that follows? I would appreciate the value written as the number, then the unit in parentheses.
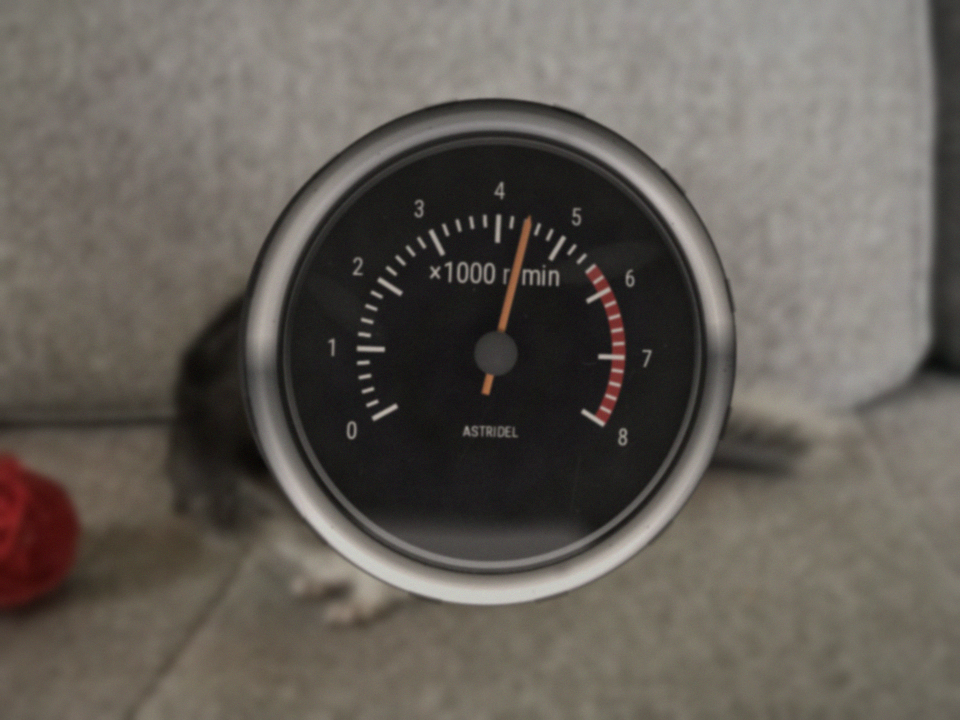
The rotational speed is 4400 (rpm)
